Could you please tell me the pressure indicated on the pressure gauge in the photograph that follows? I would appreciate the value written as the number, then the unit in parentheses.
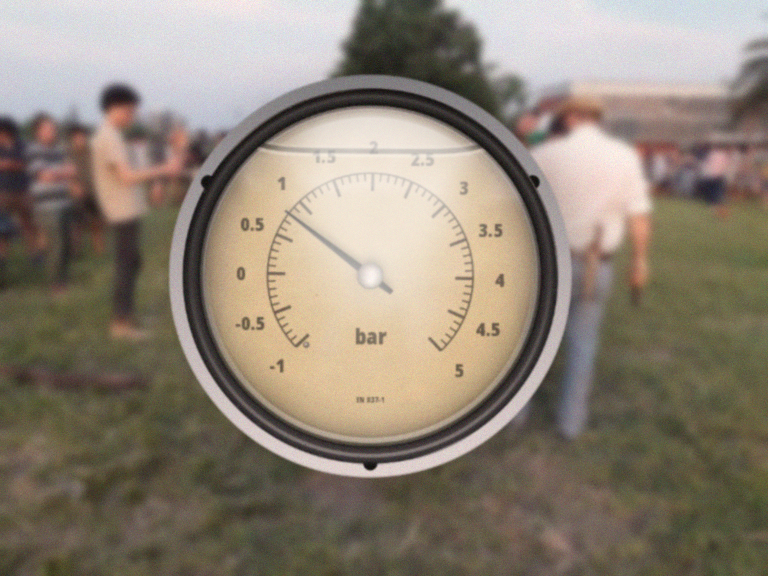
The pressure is 0.8 (bar)
